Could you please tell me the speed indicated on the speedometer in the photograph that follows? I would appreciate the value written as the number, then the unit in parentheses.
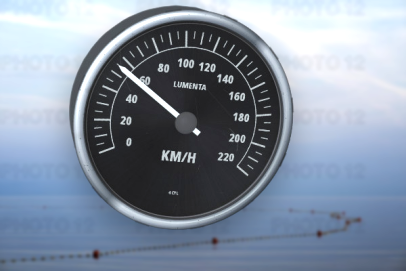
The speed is 55 (km/h)
